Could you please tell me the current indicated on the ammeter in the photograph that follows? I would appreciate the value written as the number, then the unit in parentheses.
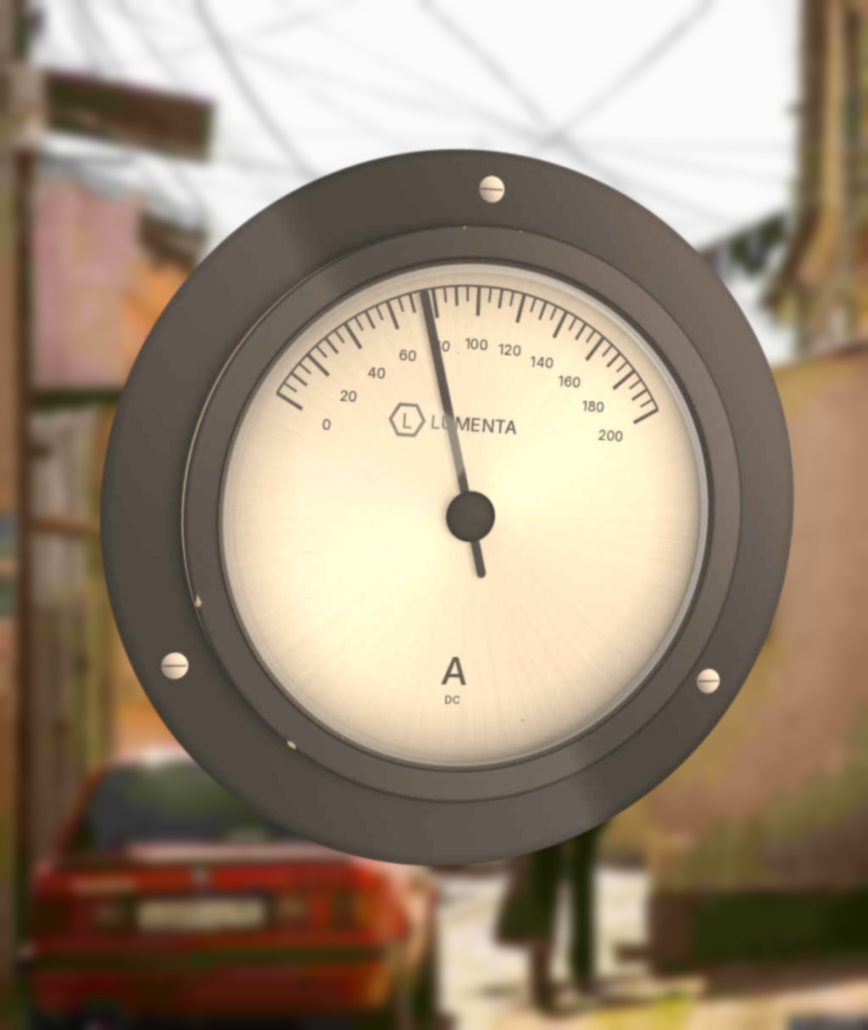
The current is 75 (A)
